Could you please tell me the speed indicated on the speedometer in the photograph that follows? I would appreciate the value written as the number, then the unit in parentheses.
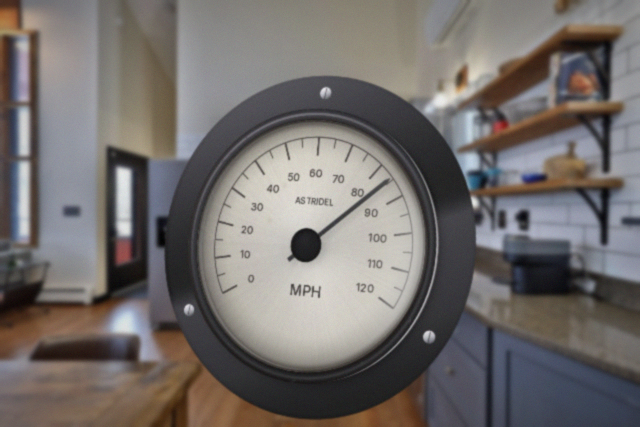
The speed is 85 (mph)
